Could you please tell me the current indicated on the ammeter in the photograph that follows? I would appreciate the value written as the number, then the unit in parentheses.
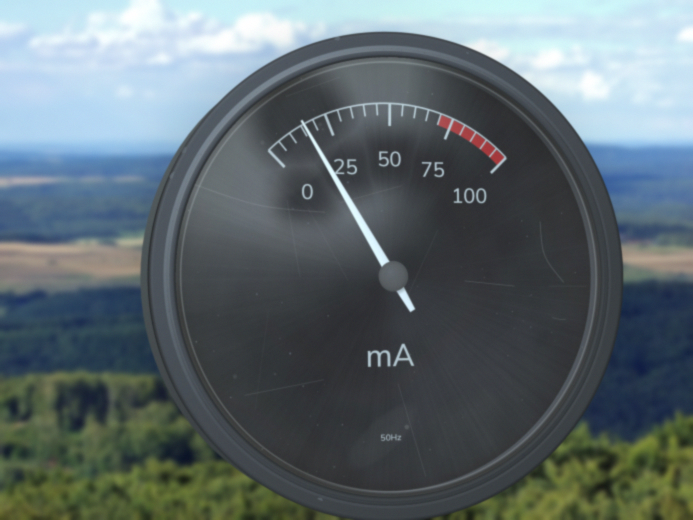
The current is 15 (mA)
